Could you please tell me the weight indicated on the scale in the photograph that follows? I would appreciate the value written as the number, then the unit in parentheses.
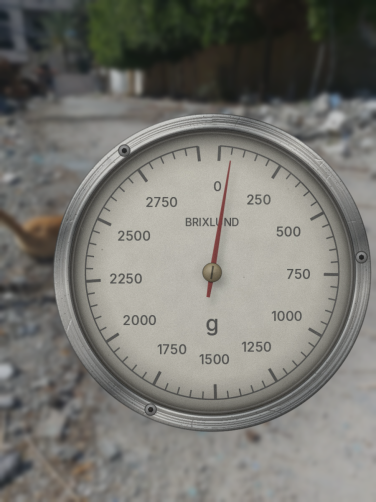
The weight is 50 (g)
